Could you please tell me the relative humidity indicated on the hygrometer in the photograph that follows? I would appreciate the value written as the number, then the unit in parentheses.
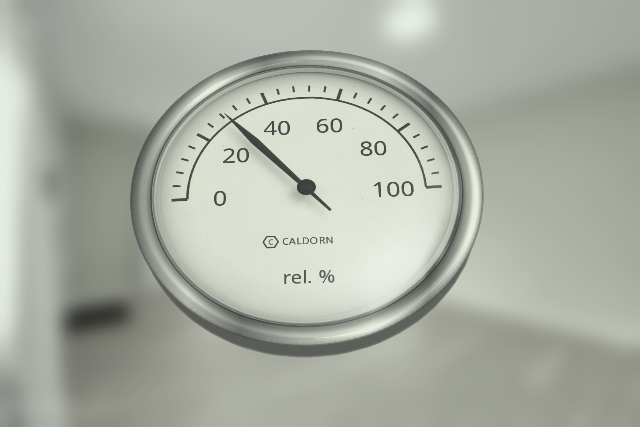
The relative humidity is 28 (%)
